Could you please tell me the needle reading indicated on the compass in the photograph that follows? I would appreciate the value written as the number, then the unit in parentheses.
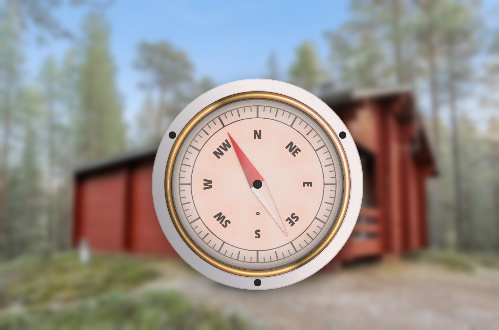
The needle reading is 330 (°)
